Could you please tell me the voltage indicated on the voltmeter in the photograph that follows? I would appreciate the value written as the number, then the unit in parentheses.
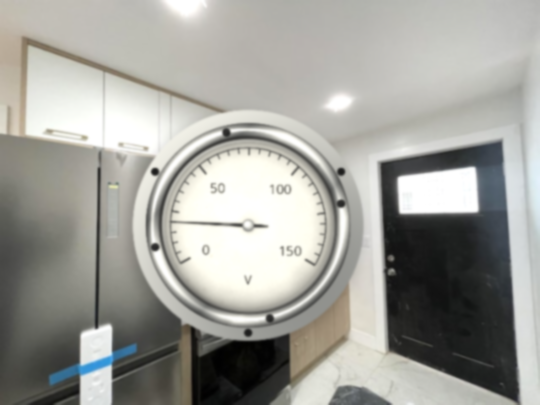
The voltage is 20 (V)
